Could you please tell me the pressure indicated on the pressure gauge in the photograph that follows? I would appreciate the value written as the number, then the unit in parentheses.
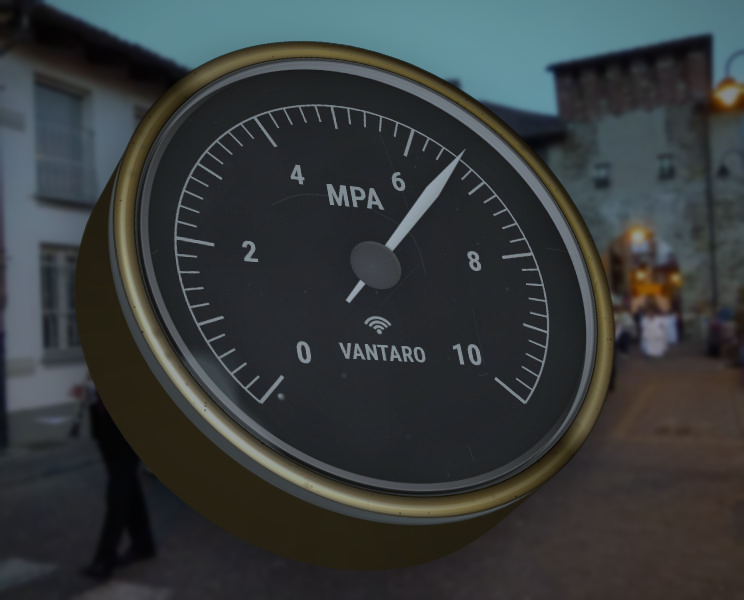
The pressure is 6.6 (MPa)
